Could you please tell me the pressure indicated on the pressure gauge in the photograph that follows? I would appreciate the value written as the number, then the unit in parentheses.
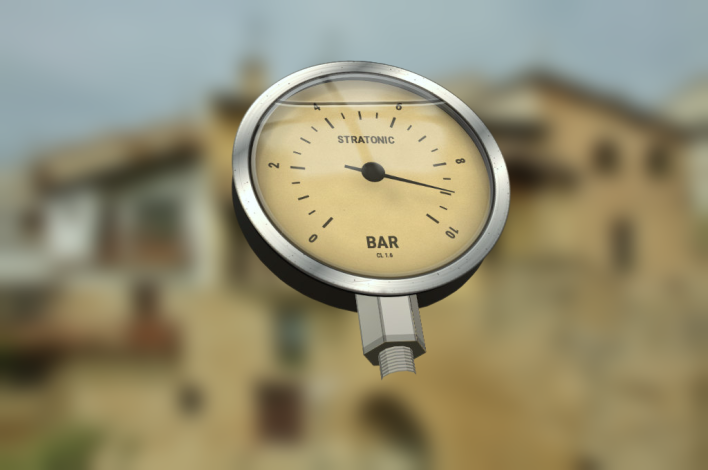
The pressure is 9 (bar)
